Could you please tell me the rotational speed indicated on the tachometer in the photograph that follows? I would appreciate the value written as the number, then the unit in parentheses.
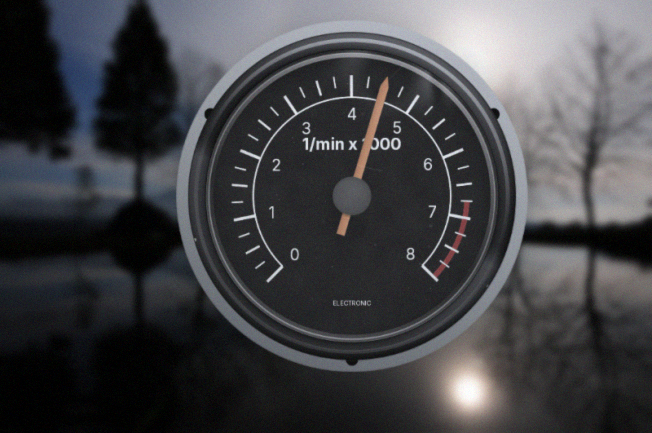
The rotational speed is 4500 (rpm)
